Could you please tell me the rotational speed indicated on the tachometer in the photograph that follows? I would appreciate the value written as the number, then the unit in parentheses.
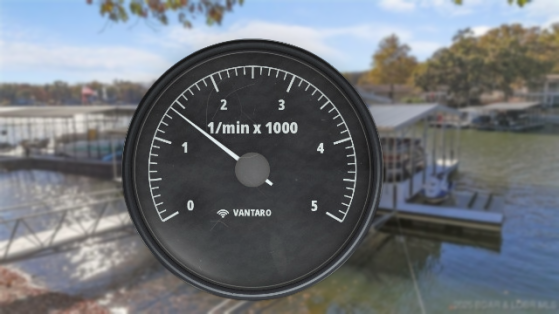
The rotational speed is 1400 (rpm)
